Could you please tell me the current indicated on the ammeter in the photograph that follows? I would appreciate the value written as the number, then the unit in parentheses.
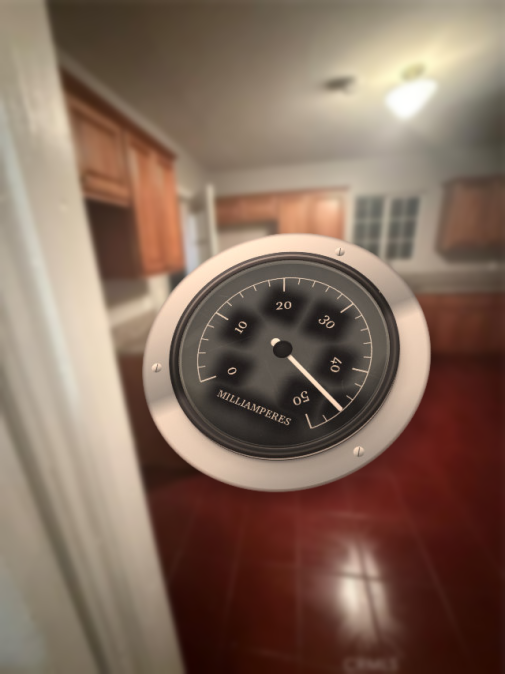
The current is 46 (mA)
